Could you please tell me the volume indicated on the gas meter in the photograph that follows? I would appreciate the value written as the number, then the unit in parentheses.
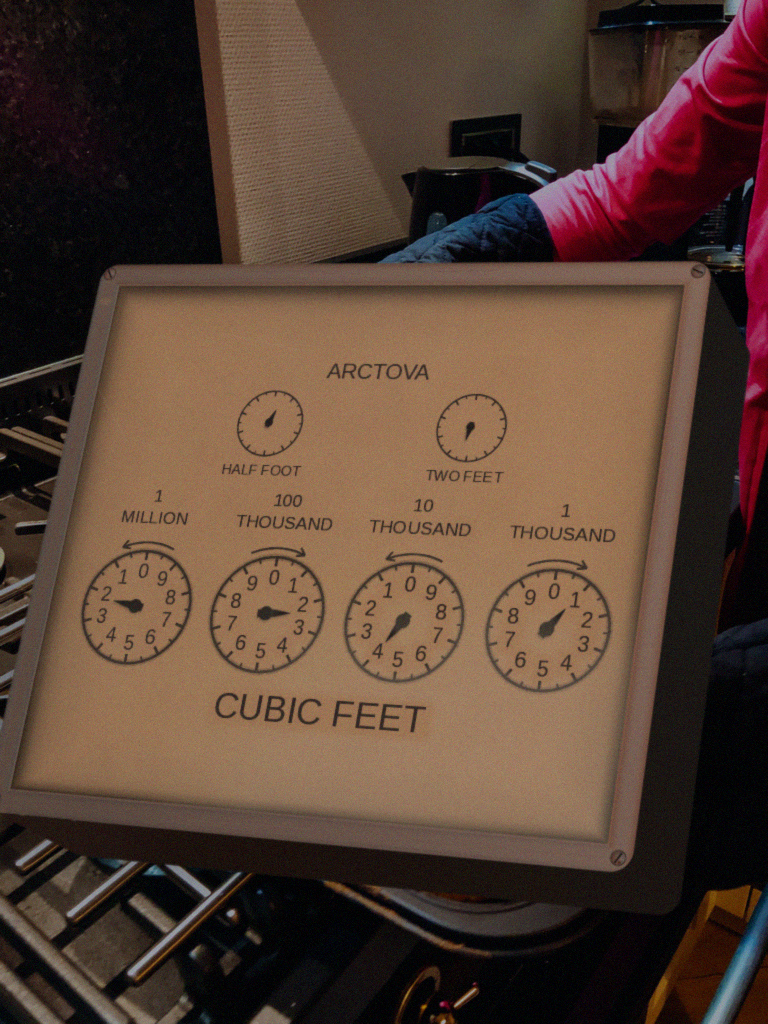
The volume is 224100 (ft³)
